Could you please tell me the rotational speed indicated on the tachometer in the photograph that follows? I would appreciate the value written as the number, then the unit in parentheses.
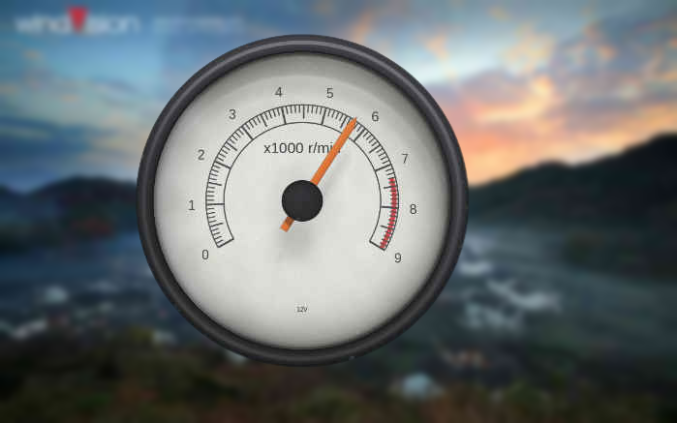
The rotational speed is 5700 (rpm)
